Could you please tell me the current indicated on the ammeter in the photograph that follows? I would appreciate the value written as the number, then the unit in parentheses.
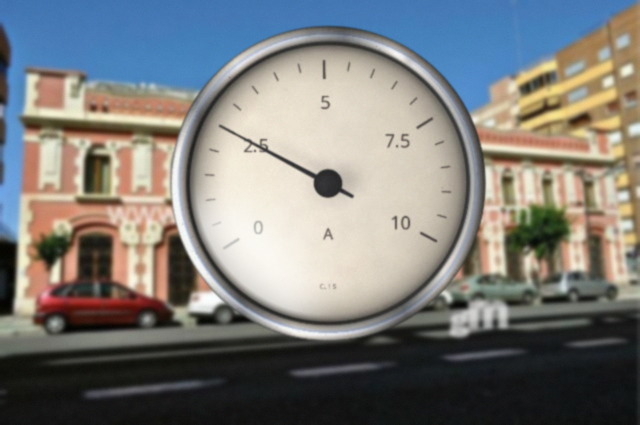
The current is 2.5 (A)
